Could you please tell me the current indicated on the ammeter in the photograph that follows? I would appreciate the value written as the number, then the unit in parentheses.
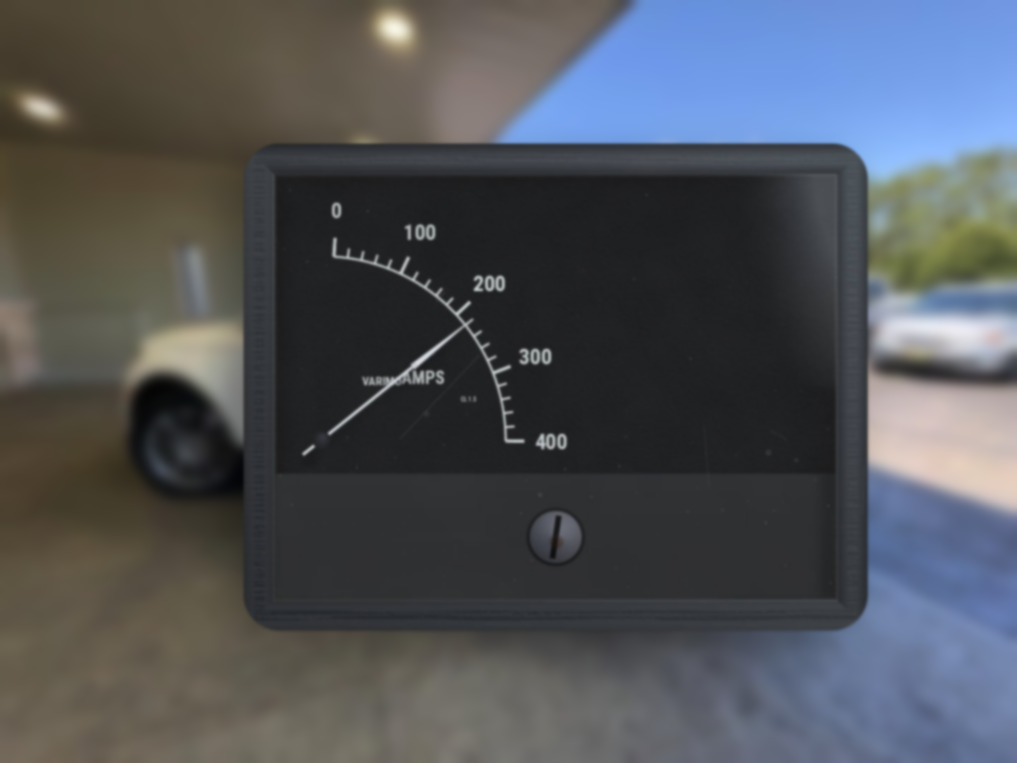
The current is 220 (A)
